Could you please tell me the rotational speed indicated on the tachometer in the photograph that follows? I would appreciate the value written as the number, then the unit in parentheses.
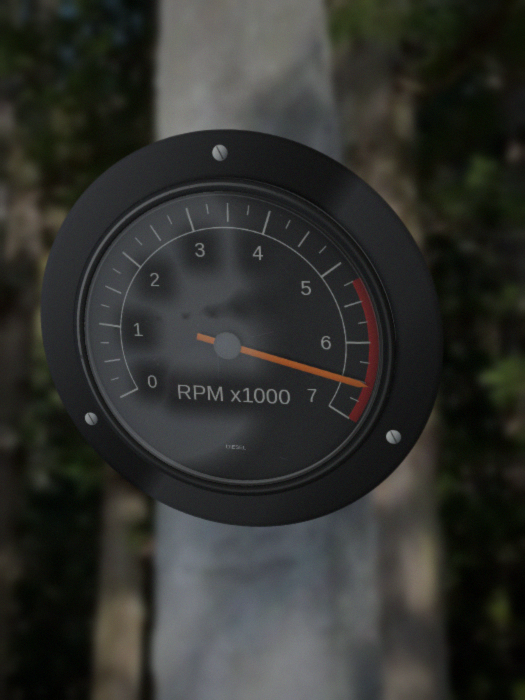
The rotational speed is 6500 (rpm)
